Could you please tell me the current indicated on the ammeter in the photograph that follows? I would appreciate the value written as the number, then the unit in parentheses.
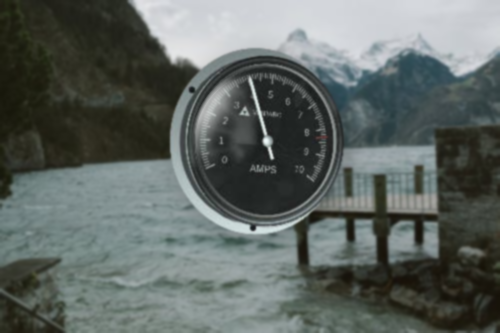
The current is 4 (A)
